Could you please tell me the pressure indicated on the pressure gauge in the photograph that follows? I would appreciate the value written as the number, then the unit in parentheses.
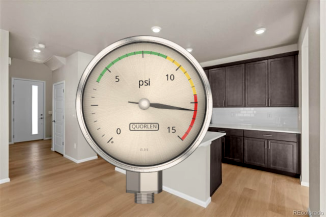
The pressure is 13 (psi)
